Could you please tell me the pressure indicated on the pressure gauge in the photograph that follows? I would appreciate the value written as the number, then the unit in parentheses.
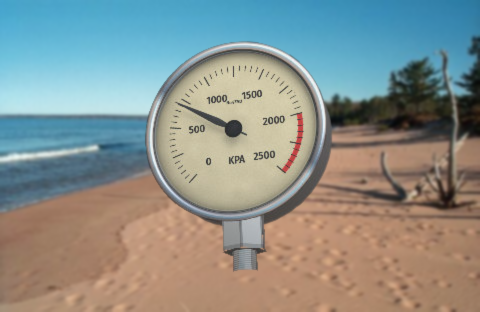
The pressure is 700 (kPa)
